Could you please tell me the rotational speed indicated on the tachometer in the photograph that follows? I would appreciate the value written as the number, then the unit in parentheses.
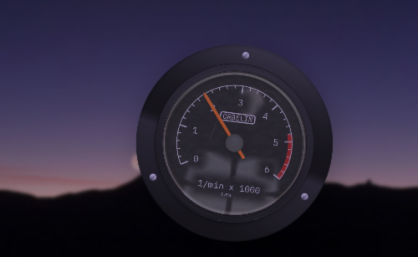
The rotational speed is 2000 (rpm)
